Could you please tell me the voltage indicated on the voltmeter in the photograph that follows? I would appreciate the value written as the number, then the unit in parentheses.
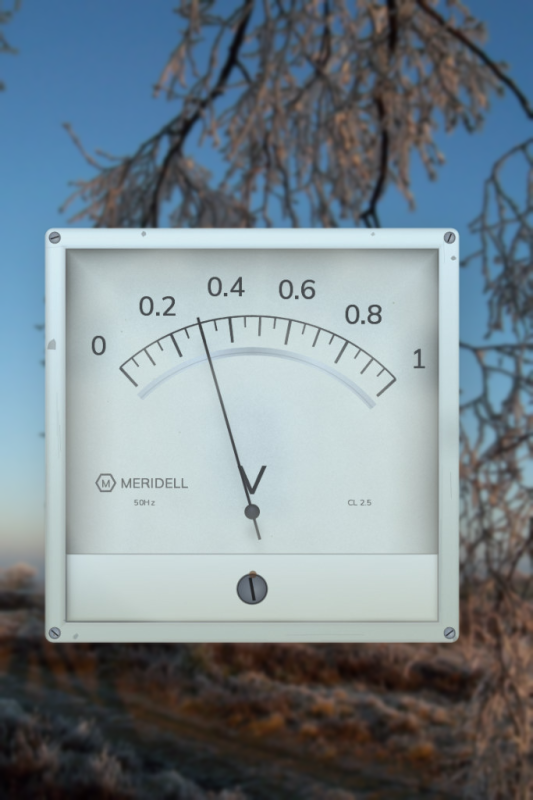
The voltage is 0.3 (V)
